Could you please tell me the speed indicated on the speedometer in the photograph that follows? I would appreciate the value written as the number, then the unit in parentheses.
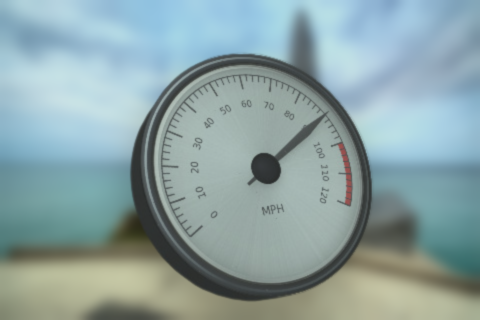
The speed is 90 (mph)
